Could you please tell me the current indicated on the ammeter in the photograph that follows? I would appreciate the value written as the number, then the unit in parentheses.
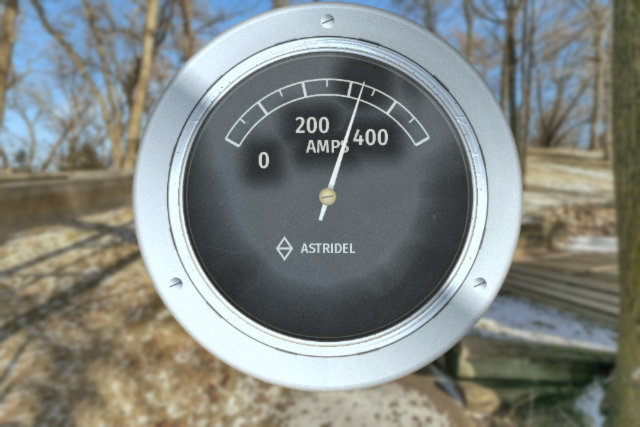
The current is 325 (A)
